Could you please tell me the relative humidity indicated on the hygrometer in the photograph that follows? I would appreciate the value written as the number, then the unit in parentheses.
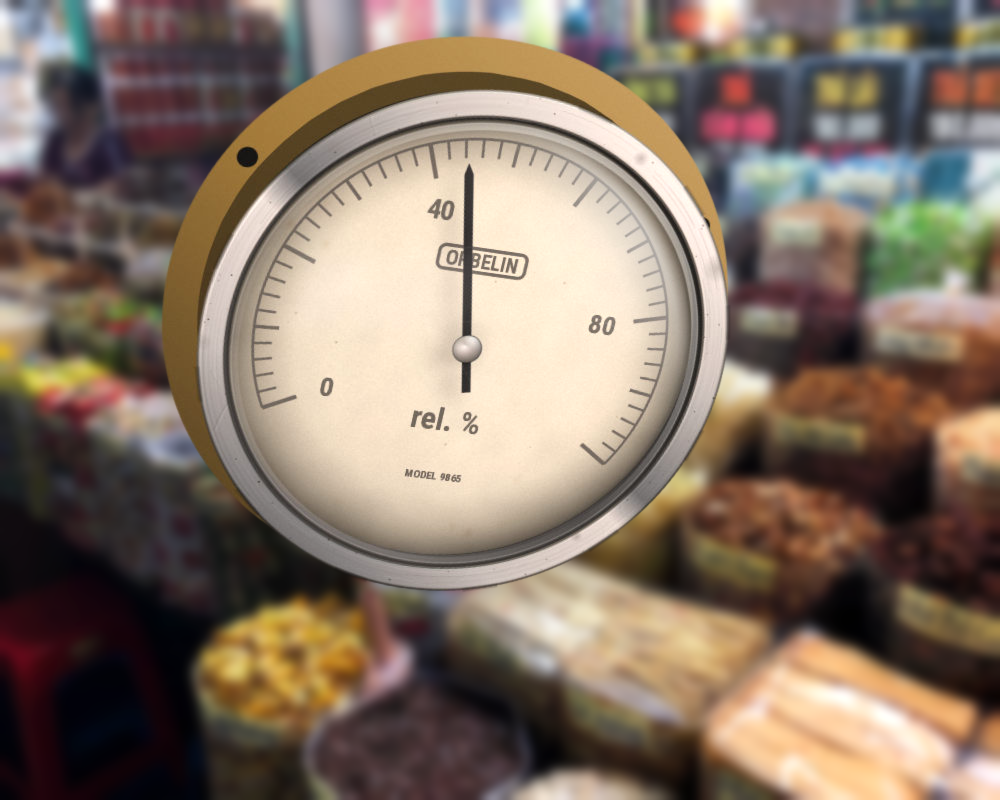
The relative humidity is 44 (%)
